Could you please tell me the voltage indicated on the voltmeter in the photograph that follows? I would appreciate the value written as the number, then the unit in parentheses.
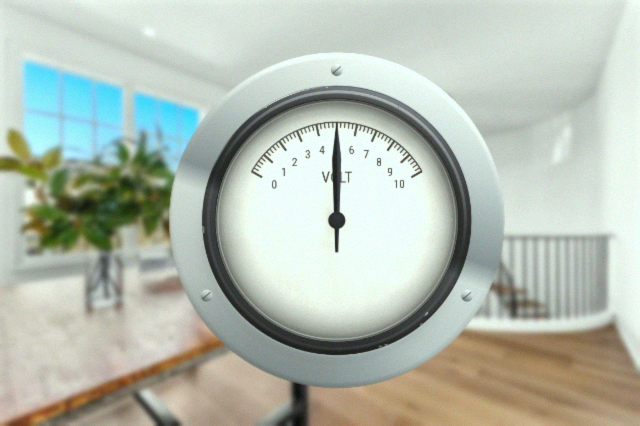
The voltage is 5 (V)
